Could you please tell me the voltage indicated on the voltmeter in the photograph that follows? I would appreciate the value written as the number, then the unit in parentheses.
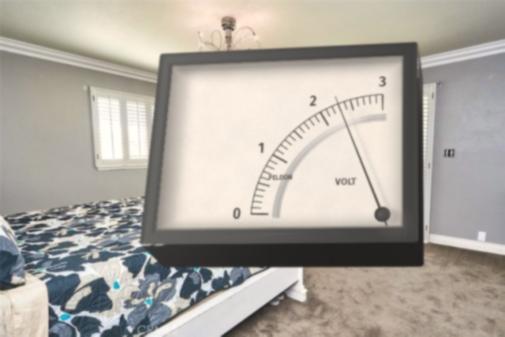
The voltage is 2.3 (V)
